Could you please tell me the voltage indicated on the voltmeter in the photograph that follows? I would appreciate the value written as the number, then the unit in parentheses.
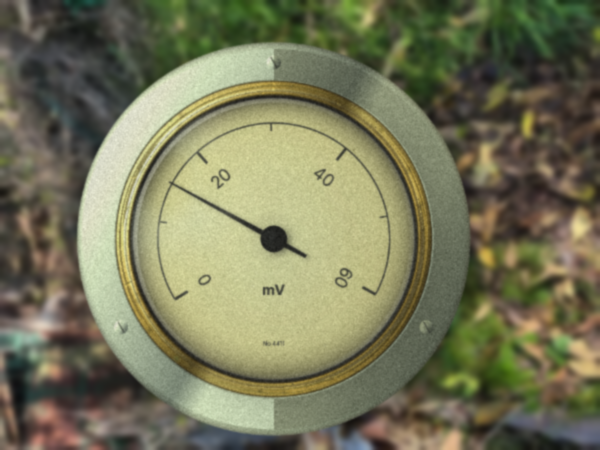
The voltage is 15 (mV)
